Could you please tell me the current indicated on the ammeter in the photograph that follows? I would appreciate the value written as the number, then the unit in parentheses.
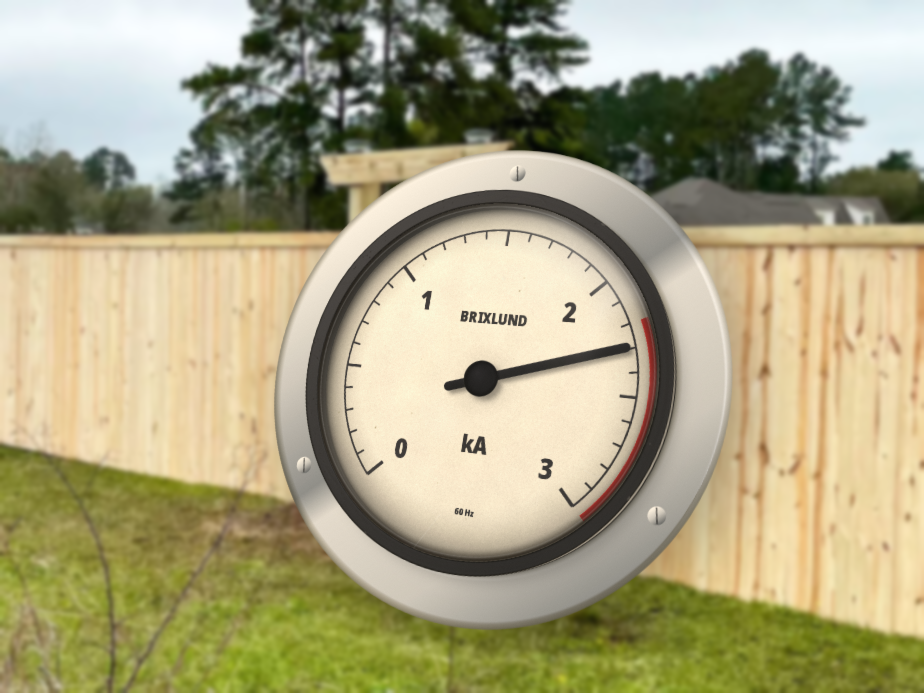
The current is 2.3 (kA)
